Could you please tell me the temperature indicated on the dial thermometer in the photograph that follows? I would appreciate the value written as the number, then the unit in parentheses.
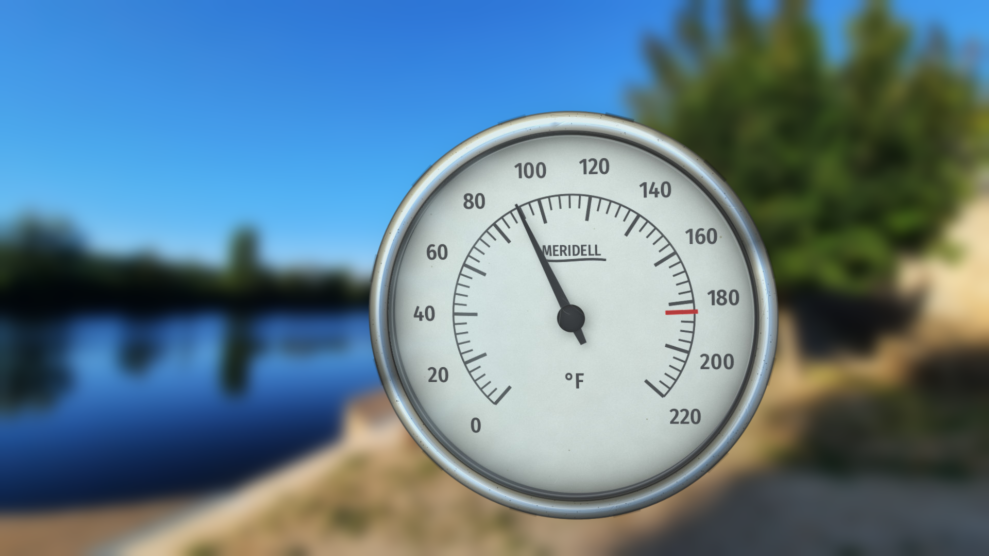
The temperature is 92 (°F)
